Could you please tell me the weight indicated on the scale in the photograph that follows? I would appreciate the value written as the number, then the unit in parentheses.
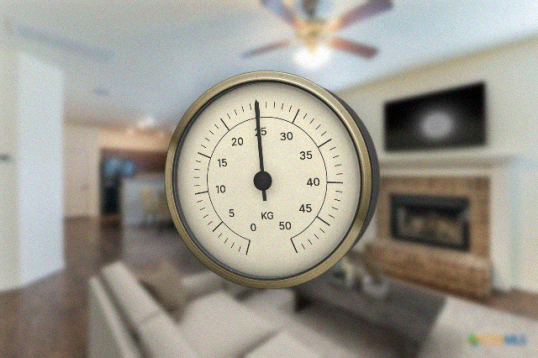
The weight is 25 (kg)
